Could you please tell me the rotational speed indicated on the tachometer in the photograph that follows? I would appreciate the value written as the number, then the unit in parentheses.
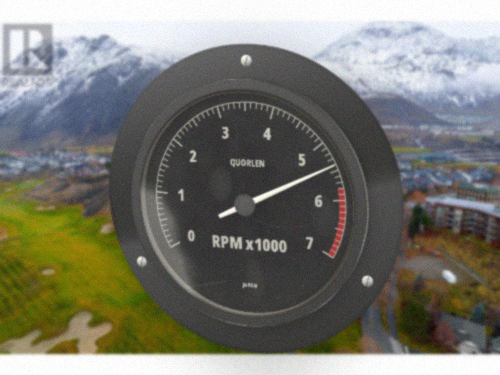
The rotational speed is 5400 (rpm)
